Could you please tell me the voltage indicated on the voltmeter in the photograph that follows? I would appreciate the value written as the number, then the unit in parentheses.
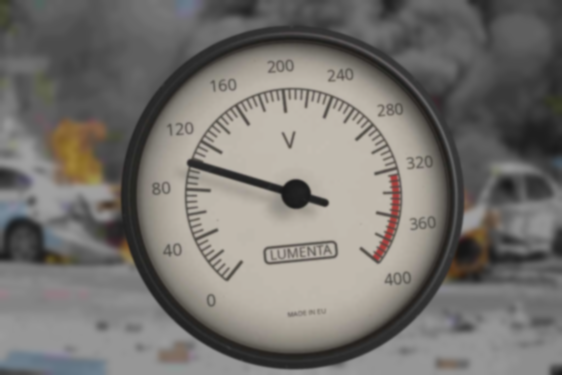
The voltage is 100 (V)
